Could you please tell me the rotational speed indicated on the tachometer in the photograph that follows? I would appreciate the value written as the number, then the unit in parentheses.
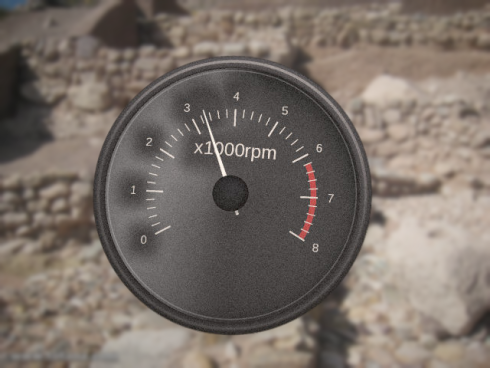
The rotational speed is 3300 (rpm)
